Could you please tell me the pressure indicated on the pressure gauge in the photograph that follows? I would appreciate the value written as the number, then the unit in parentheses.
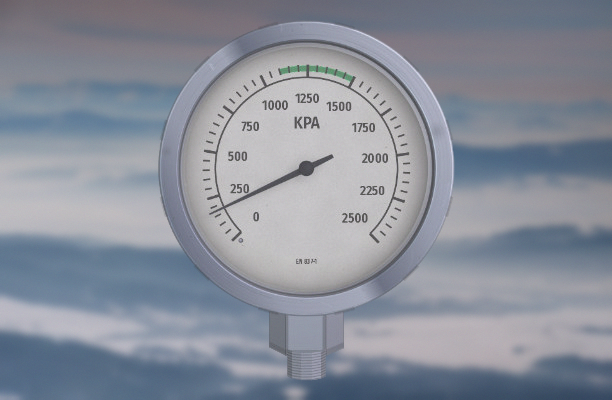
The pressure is 175 (kPa)
